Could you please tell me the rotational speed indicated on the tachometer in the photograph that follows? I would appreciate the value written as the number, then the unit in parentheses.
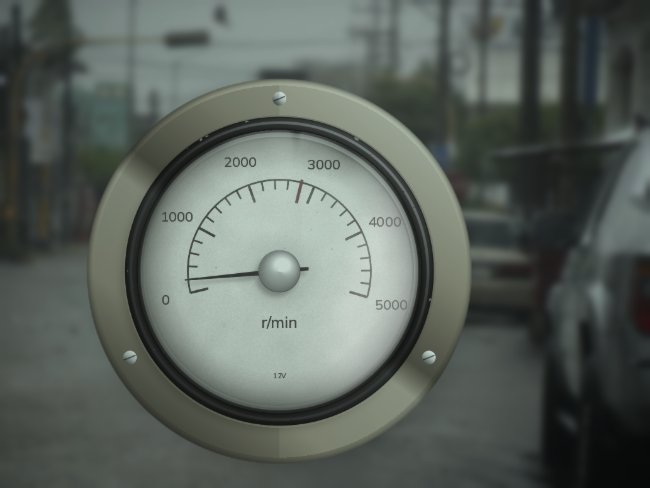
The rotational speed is 200 (rpm)
